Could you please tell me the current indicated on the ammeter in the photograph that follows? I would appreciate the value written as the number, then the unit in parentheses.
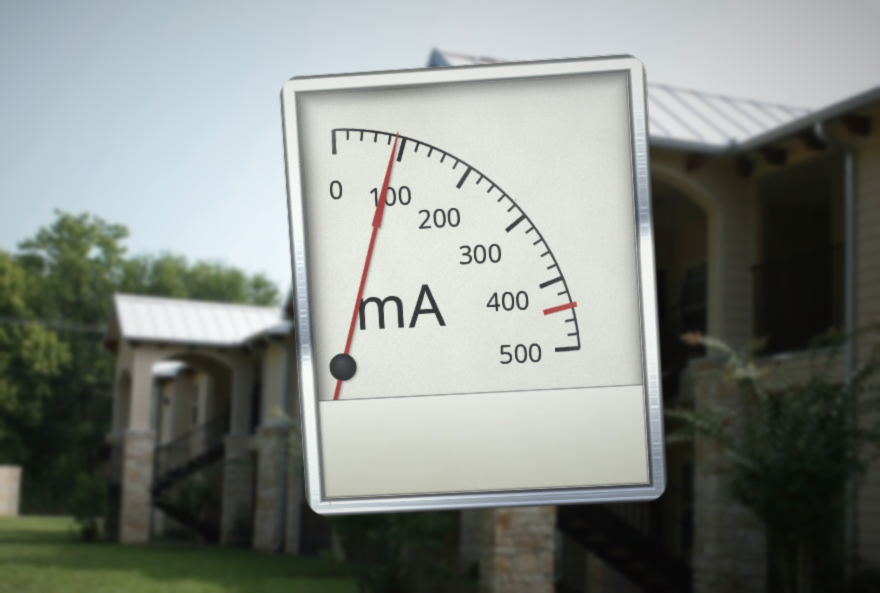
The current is 90 (mA)
